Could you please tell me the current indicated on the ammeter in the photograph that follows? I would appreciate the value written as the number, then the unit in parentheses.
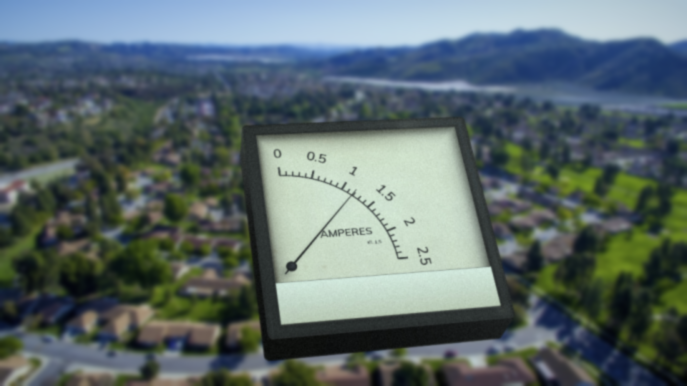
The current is 1.2 (A)
